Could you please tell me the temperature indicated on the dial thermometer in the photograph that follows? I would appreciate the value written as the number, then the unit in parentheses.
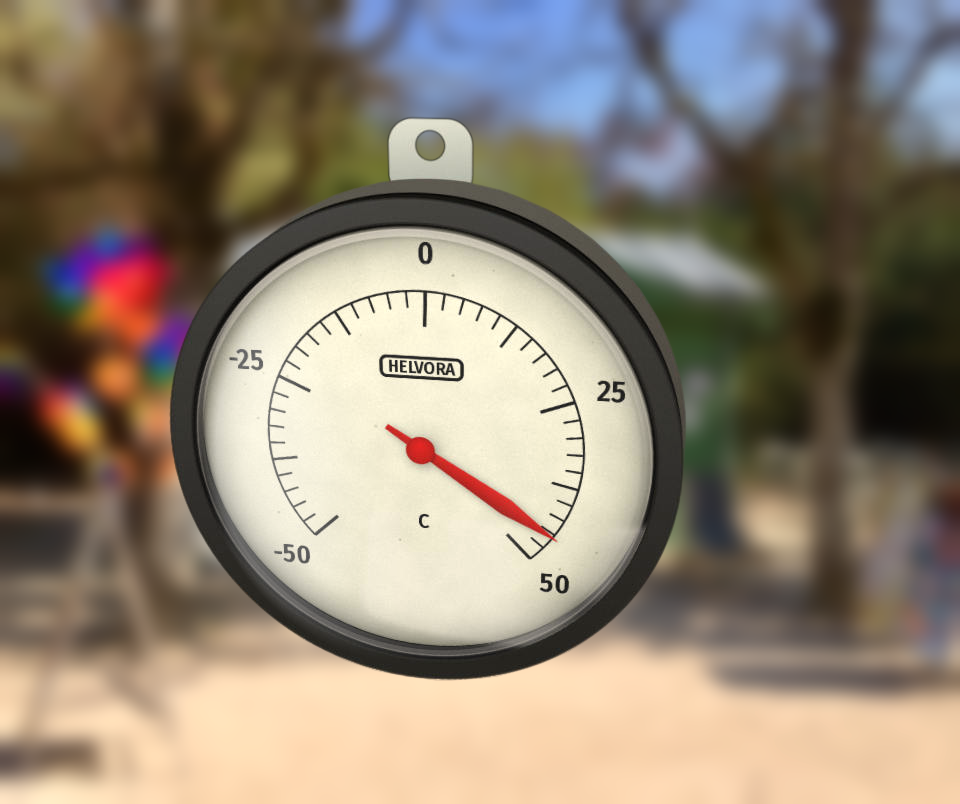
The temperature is 45 (°C)
